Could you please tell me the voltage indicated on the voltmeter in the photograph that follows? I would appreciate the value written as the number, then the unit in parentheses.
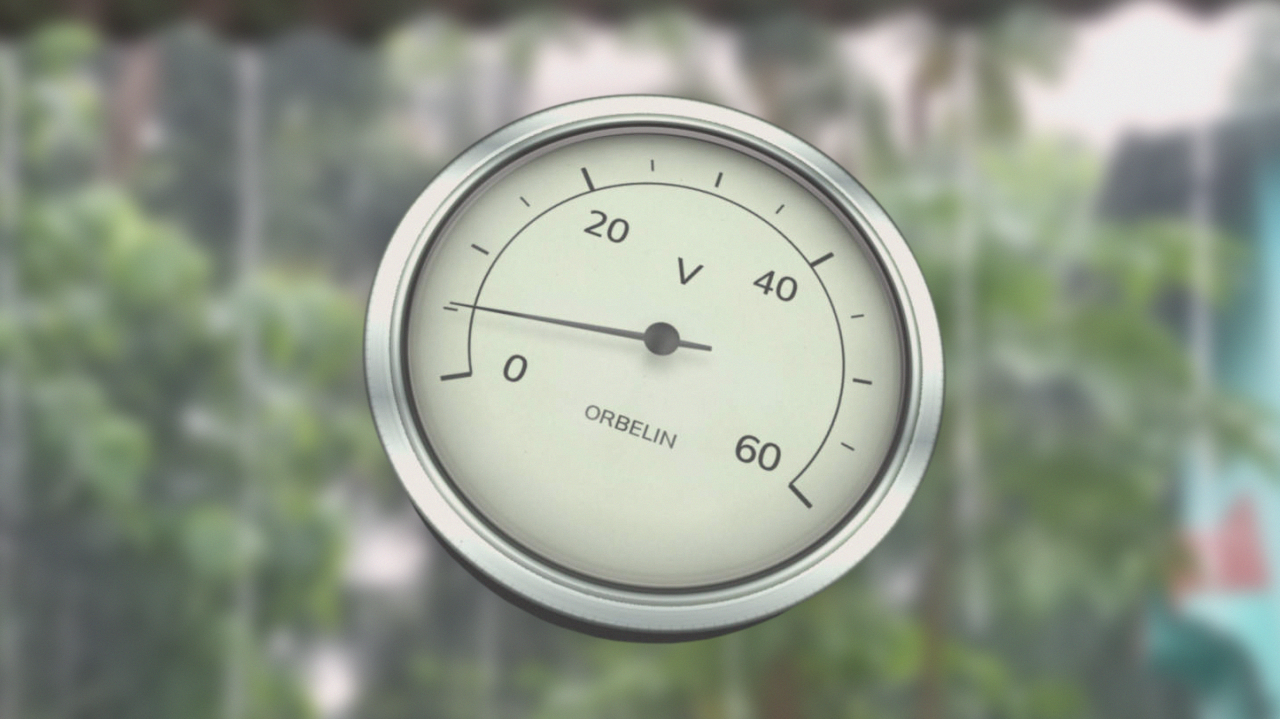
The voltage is 5 (V)
